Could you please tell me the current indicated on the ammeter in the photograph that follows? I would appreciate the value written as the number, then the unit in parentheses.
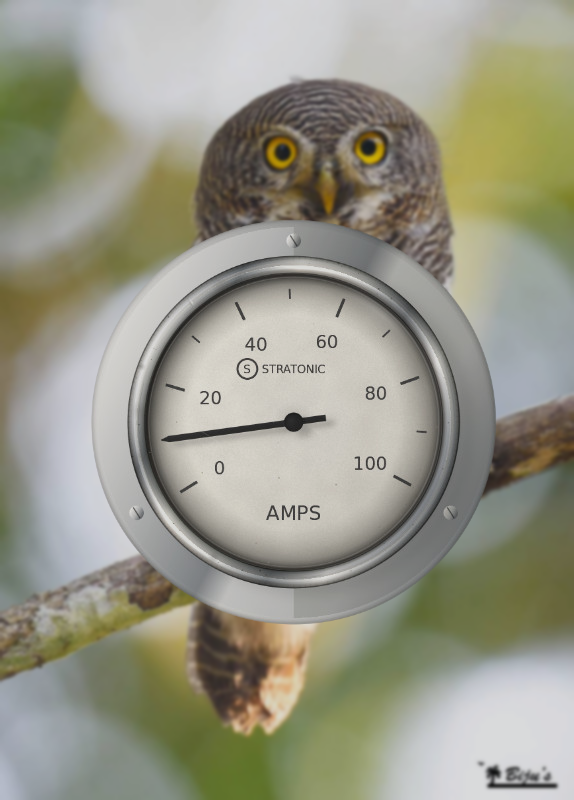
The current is 10 (A)
